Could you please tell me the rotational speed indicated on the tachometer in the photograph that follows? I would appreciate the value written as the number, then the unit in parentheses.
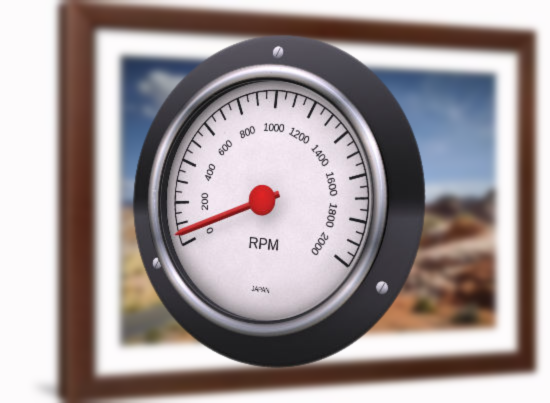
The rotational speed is 50 (rpm)
